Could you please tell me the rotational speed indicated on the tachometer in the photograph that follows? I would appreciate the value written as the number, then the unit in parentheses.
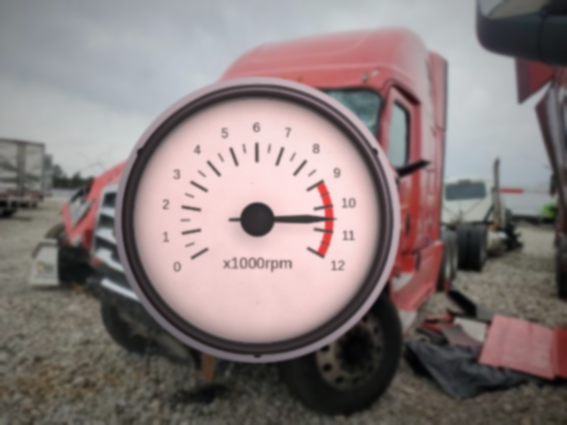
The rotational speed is 10500 (rpm)
